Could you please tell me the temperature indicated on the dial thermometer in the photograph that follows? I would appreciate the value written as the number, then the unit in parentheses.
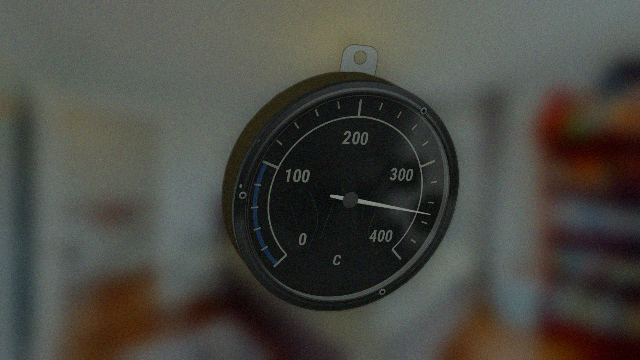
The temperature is 350 (°C)
